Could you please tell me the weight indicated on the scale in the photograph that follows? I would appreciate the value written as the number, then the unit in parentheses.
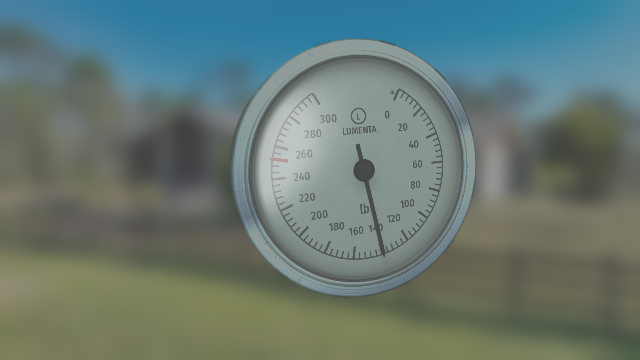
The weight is 140 (lb)
